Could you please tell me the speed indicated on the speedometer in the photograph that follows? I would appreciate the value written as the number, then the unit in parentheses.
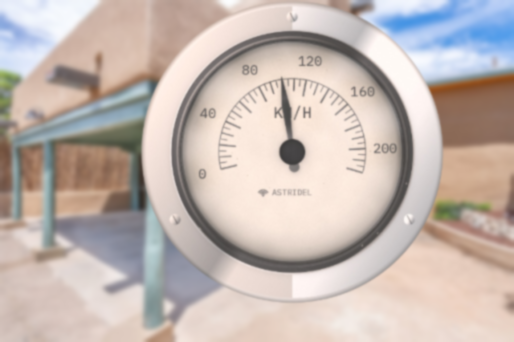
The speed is 100 (km/h)
